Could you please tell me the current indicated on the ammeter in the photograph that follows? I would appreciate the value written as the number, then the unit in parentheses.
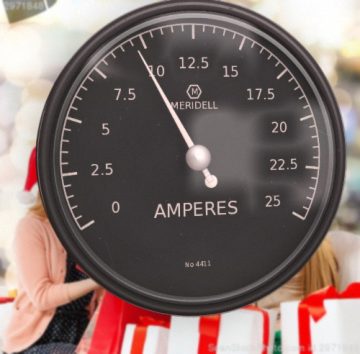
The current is 9.5 (A)
